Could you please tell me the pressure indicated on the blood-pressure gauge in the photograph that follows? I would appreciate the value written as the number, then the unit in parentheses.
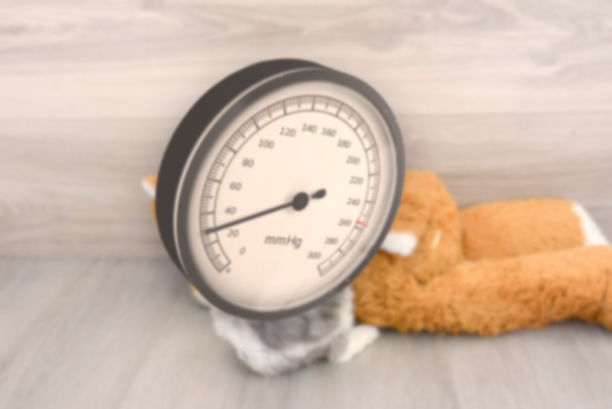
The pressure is 30 (mmHg)
